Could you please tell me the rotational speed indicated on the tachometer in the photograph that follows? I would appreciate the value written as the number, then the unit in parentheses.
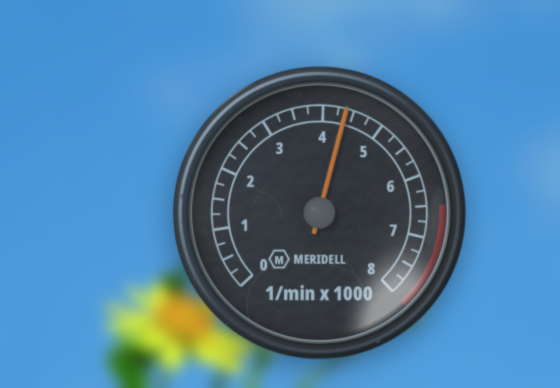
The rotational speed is 4375 (rpm)
